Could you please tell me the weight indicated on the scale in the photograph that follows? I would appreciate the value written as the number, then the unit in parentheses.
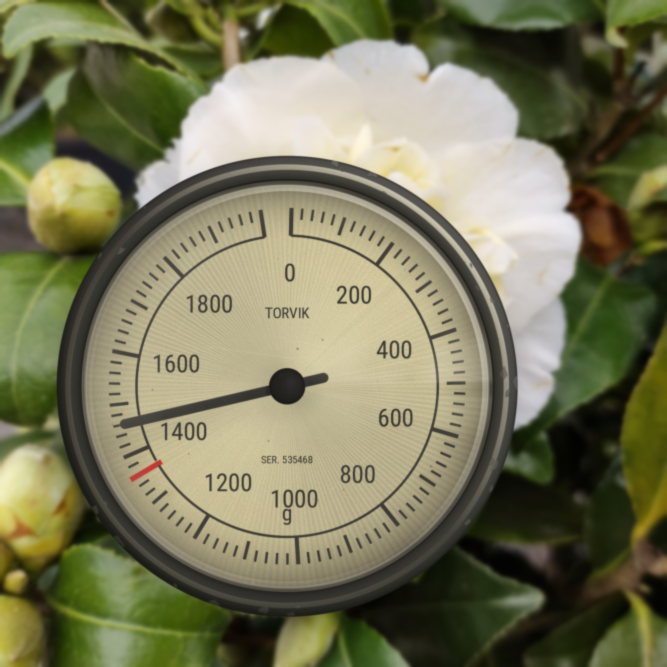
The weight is 1460 (g)
